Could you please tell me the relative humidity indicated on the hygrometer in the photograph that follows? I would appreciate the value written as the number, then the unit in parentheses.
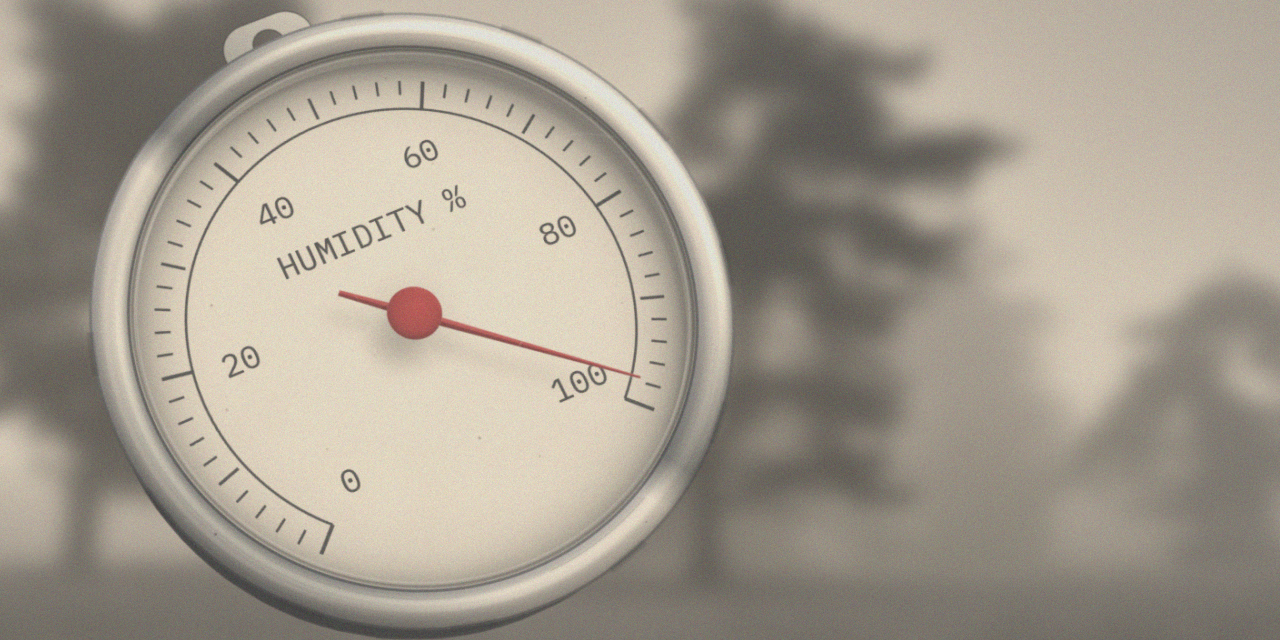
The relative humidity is 98 (%)
